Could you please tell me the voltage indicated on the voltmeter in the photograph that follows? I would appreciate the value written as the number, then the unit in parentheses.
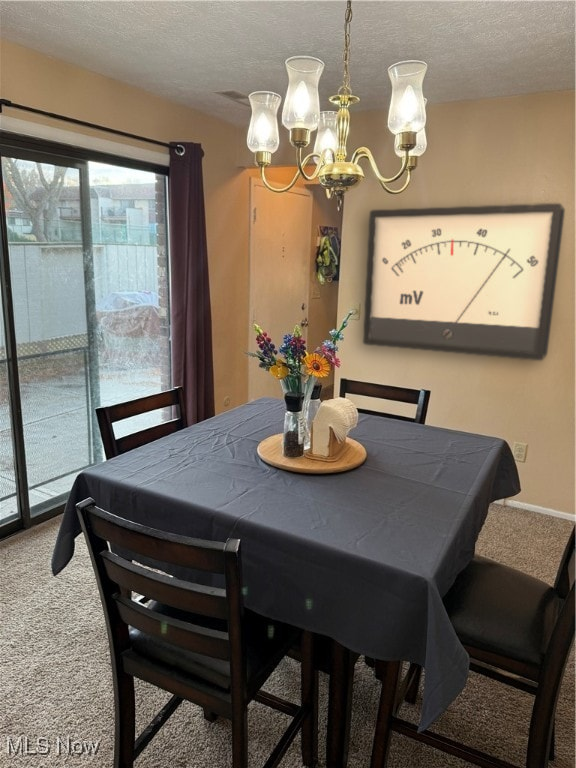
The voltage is 46 (mV)
